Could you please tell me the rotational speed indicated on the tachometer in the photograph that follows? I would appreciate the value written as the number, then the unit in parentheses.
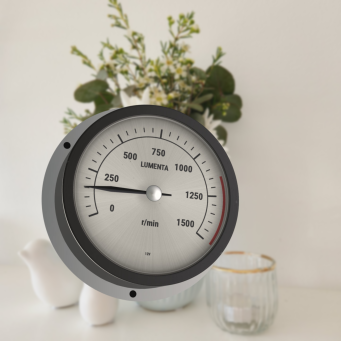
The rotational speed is 150 (rpm)
